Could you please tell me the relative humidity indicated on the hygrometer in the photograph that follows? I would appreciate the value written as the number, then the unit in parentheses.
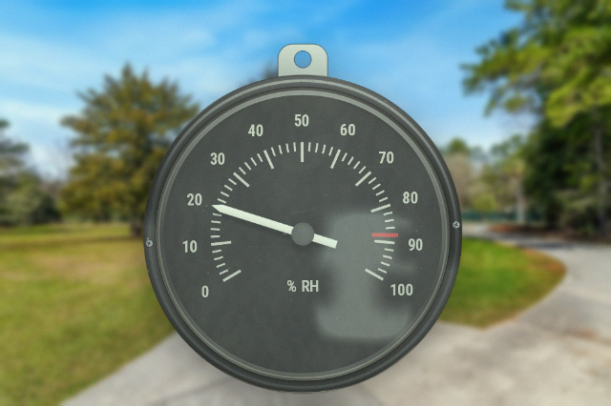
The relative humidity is 20 (%)
